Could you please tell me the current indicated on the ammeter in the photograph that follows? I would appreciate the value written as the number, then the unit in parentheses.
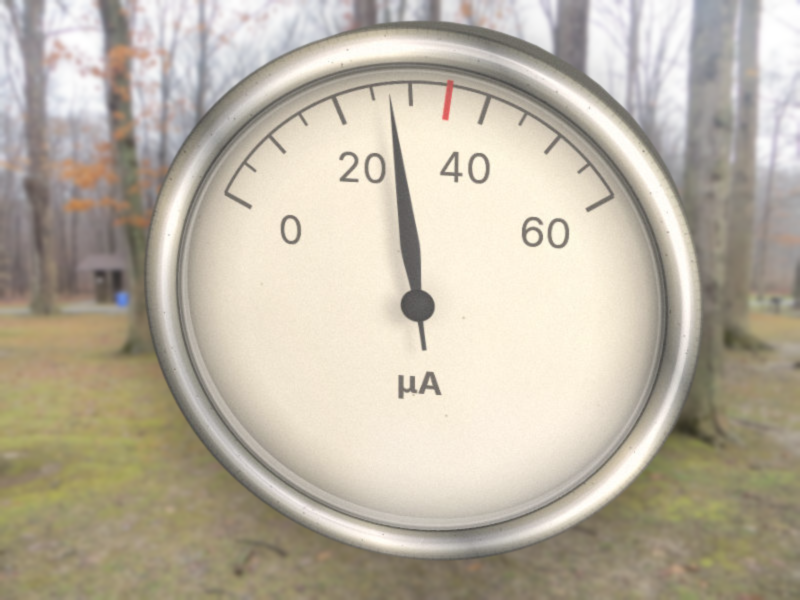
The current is 27.5 (µA)
